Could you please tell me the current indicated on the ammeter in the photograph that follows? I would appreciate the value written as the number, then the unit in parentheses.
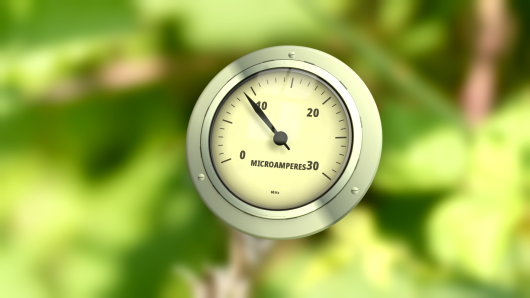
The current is 9 (µA)
